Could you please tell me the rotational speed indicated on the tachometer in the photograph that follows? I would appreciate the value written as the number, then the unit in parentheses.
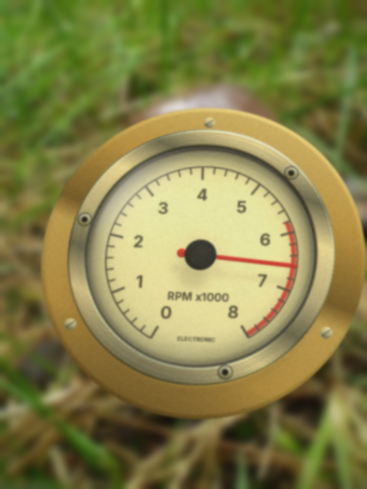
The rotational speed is 6600 (rpm)
